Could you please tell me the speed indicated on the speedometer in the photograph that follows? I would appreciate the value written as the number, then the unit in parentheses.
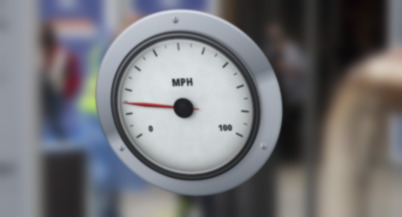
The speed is 15 (mph)
